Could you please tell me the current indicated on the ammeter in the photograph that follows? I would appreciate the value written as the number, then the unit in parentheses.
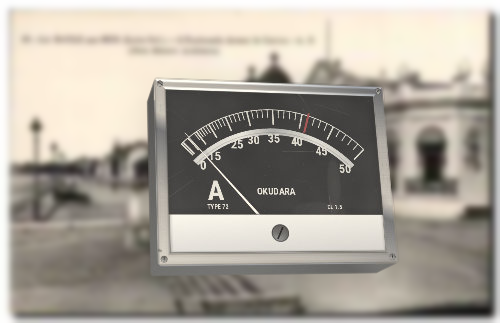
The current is 10 (A)
